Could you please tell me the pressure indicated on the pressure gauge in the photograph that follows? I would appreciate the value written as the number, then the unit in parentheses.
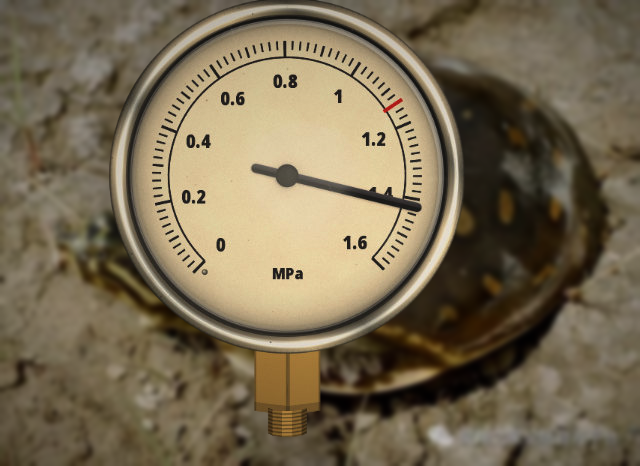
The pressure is 1.42 (MPa)
